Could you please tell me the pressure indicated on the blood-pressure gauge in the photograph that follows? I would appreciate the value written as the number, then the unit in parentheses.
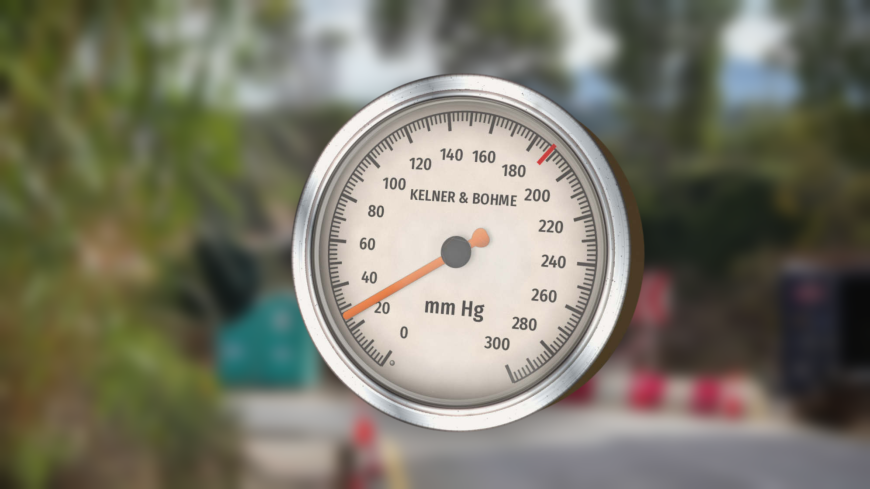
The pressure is 26 (mmHg)
